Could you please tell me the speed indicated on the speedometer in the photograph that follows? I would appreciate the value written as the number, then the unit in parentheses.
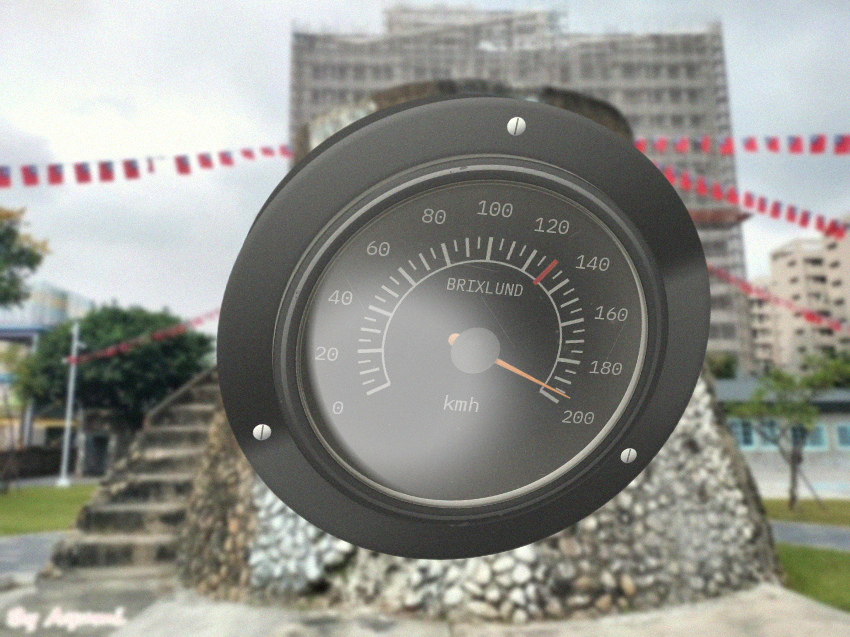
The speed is 195 (km/h)
